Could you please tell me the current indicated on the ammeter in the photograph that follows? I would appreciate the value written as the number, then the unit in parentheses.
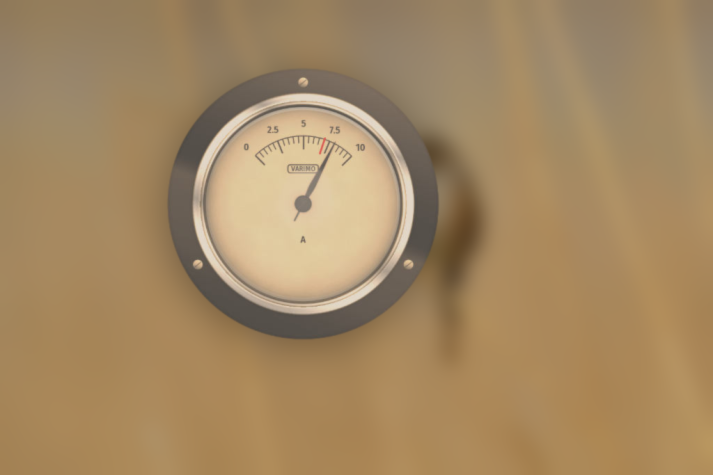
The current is 8 (A)
